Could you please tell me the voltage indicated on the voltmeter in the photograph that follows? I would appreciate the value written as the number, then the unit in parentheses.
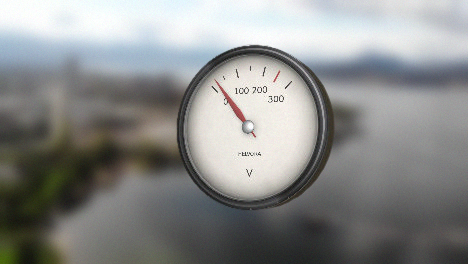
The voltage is 25 (V)
